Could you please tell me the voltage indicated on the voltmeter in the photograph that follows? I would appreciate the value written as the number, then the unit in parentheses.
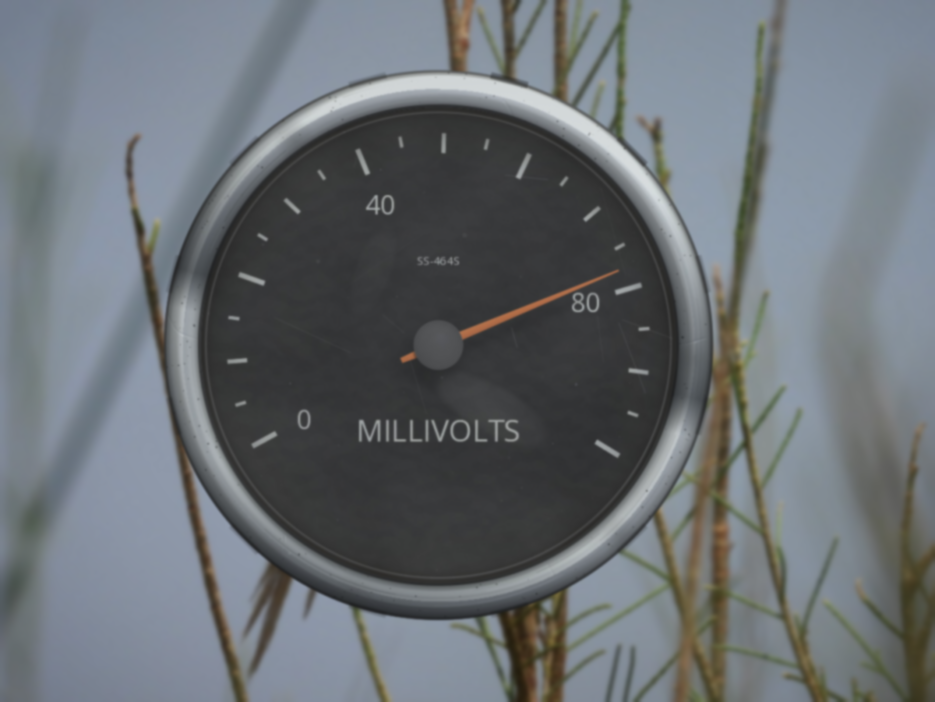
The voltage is 77.5 (mV)
